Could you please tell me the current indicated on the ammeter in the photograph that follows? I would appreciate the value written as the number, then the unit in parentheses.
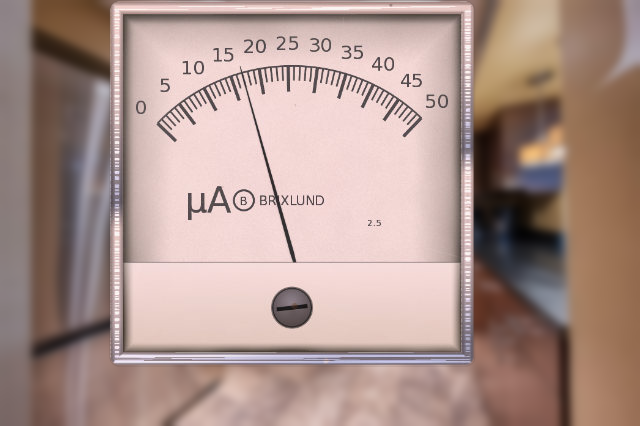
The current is 17 (µA)
